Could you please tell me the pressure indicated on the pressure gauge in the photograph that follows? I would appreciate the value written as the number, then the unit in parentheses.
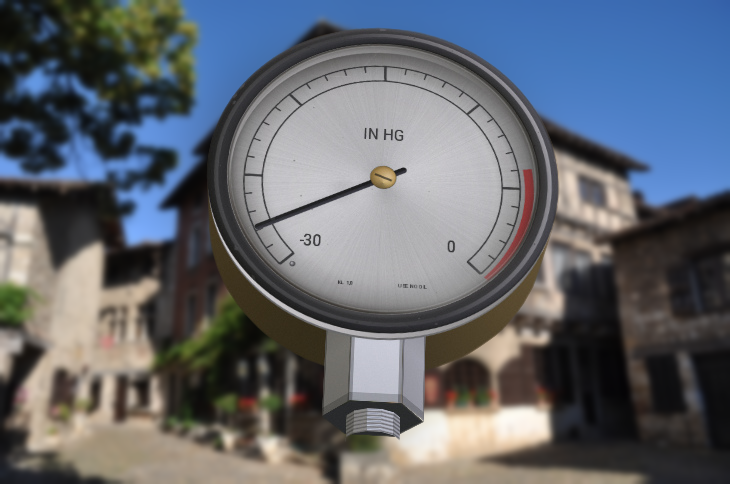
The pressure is -28 (inHg)
